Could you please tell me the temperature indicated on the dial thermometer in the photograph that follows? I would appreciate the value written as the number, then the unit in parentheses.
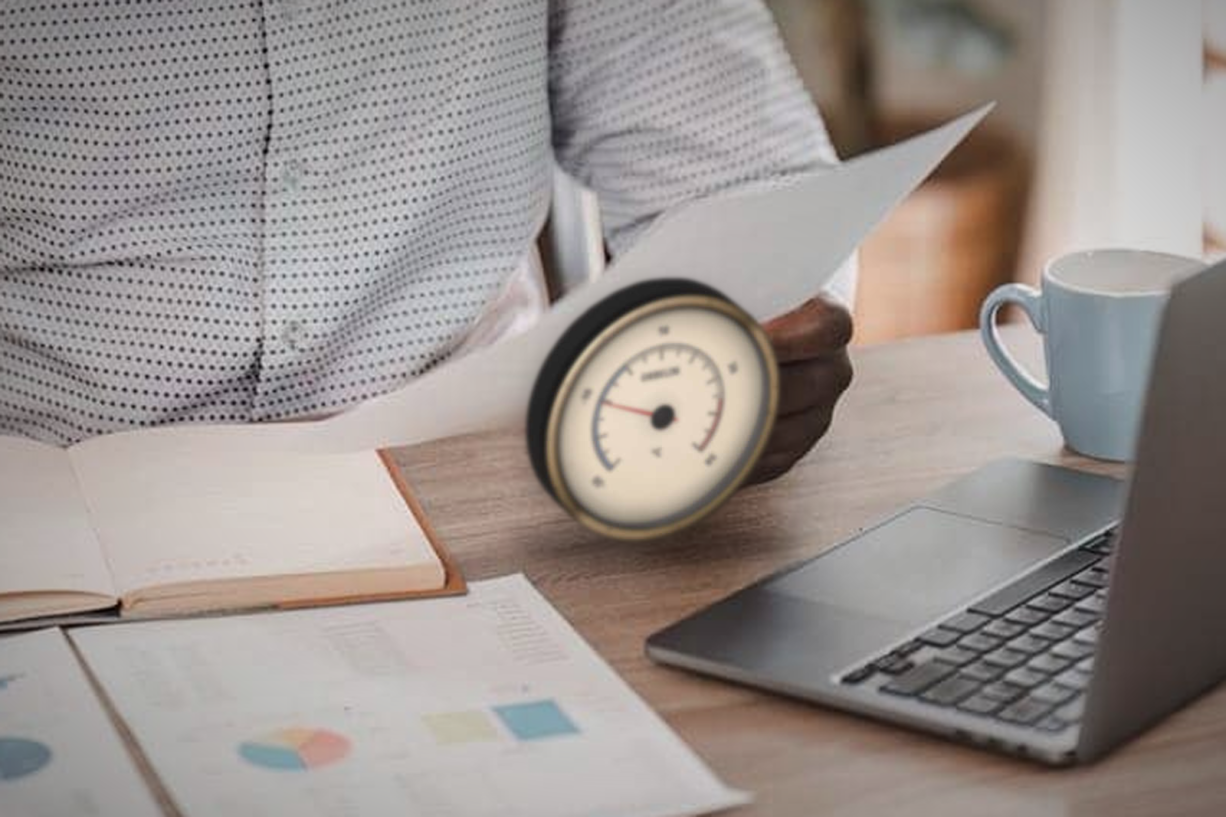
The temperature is -10 (°C)
